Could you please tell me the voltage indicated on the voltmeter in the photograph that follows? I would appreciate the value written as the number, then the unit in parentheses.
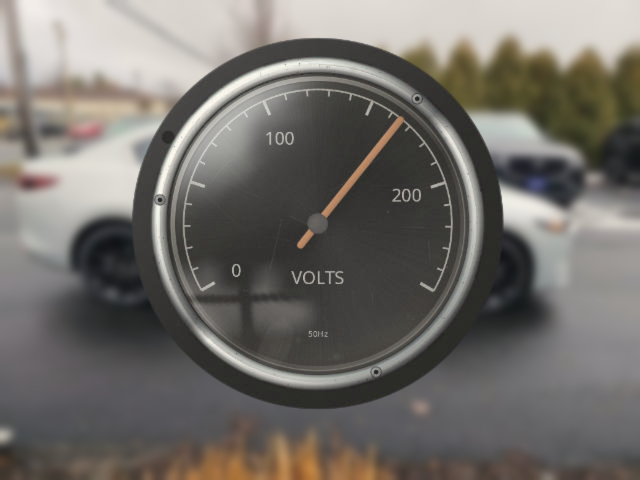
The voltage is 165 (V)
